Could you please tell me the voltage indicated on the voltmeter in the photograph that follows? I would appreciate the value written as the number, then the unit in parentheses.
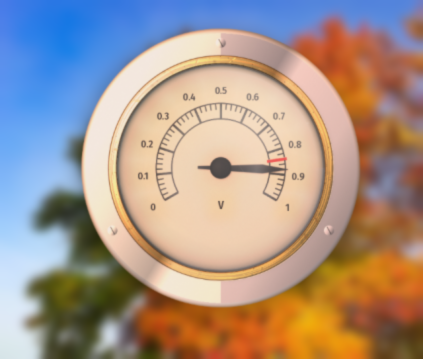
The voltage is 0.88 (V)
